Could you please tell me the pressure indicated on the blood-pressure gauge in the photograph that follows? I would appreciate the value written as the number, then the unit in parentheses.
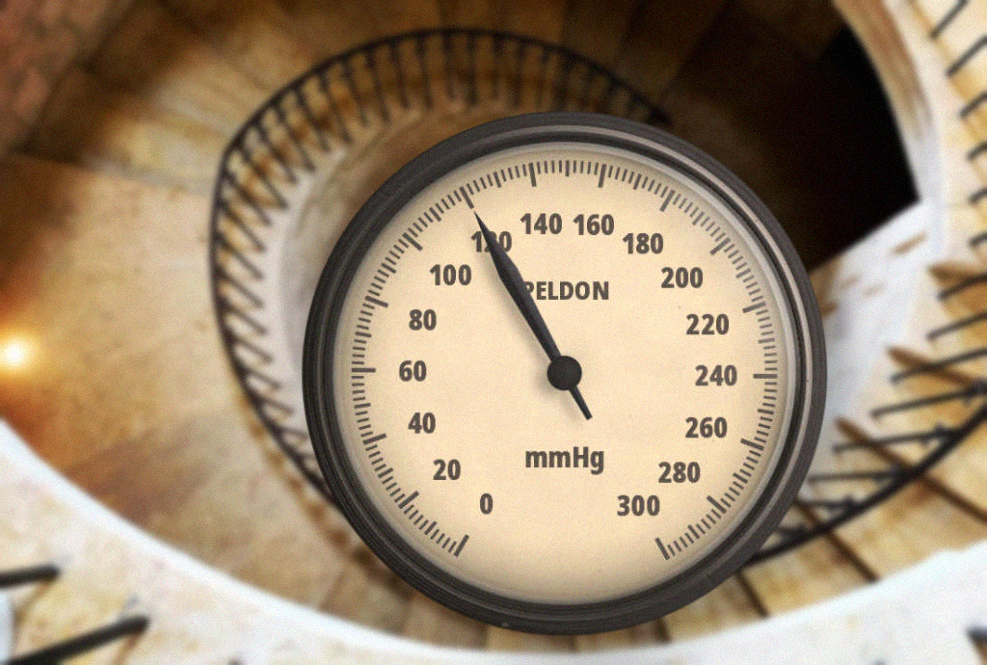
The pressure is 120 (mmHg)
